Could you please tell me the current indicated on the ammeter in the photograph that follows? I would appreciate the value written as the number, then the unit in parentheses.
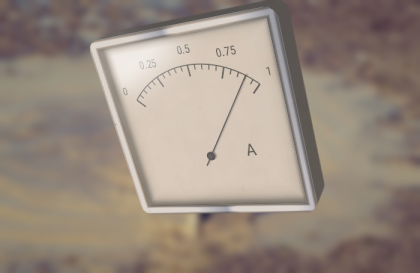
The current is 0.9 (A)
